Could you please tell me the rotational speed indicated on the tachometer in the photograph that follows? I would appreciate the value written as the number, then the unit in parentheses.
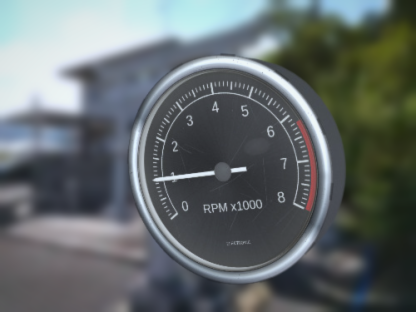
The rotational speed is 1000 (rpm)
